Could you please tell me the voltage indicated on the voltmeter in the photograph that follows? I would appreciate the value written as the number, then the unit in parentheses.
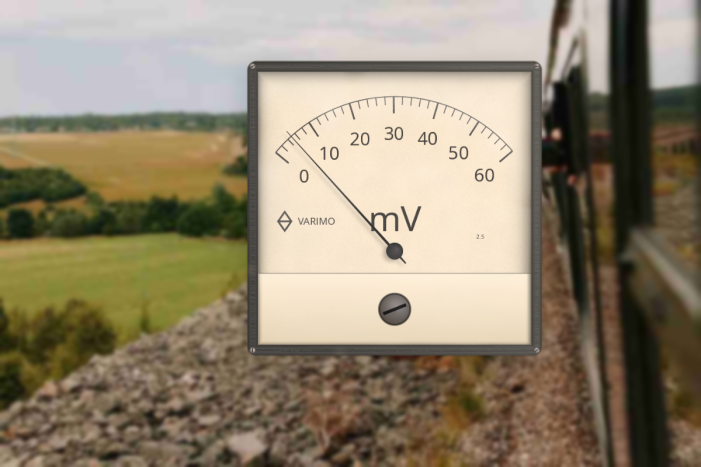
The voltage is 5 (mV)
